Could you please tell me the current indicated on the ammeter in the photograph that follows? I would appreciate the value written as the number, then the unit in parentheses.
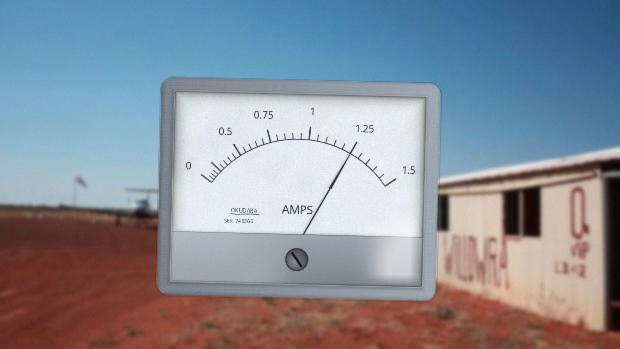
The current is 1.25 (A)
